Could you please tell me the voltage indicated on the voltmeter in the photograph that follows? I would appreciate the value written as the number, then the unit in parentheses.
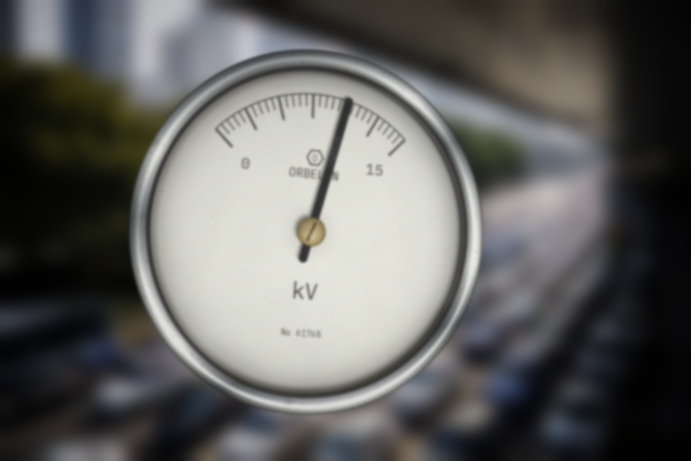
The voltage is 10 (kV)
